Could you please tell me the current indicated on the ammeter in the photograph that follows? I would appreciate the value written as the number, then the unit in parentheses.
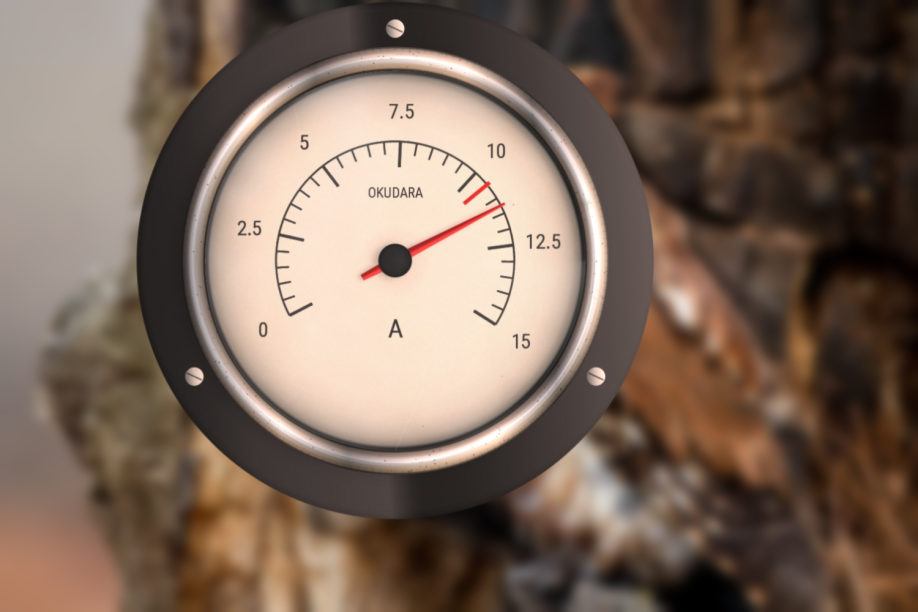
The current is 11.25 (A)
